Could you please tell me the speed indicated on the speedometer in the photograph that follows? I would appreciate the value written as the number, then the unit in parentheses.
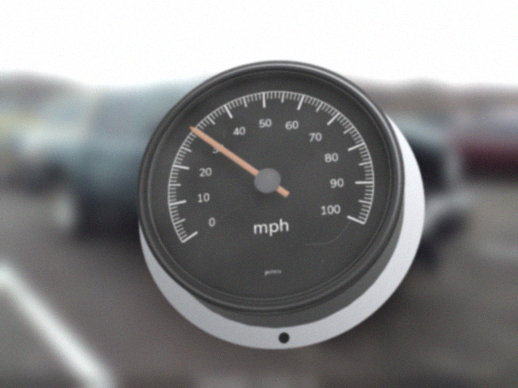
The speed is 30 (mph)
